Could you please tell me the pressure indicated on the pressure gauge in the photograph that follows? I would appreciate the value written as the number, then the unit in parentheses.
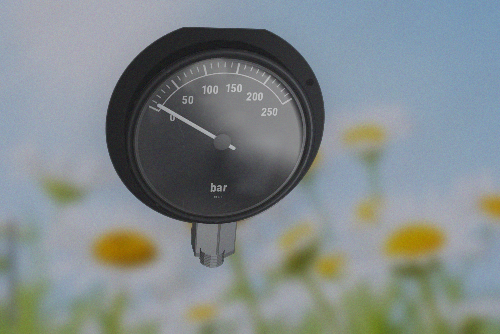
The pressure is 10 (bar)
